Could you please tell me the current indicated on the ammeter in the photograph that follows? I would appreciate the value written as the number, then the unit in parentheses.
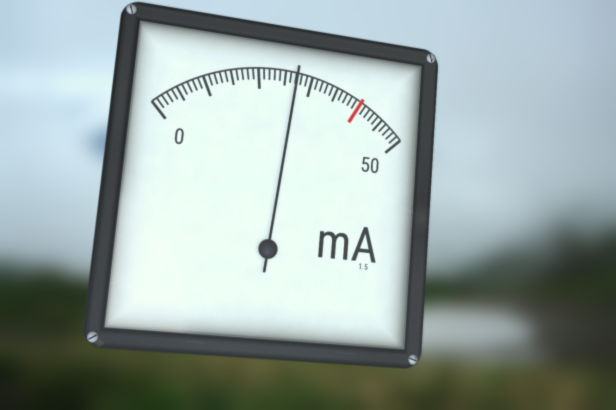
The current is 27 (mA)
